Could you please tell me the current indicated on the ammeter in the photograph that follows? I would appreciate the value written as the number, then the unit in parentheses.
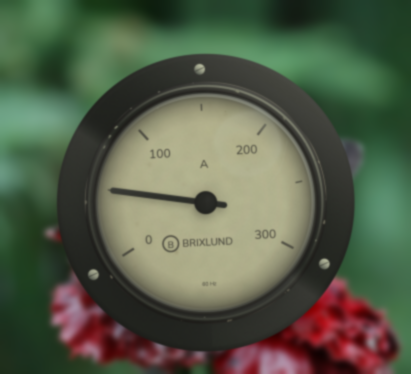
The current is 50 (A)
